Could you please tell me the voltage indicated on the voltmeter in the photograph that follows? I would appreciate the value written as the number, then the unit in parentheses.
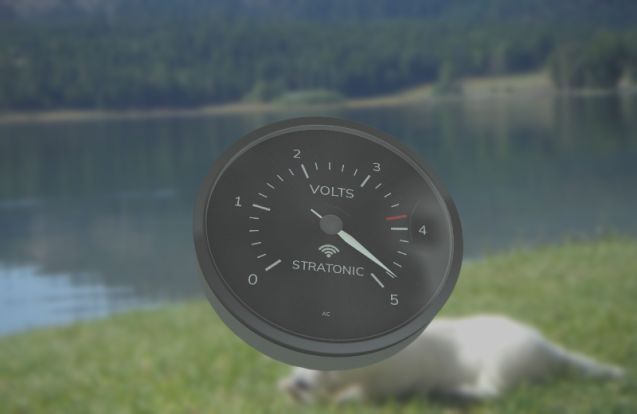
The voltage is 4.8 (V)
